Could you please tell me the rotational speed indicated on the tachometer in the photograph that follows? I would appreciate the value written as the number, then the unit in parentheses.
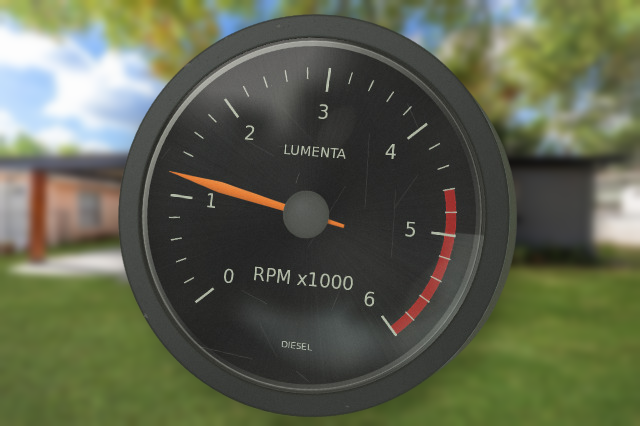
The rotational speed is 1200 (rpm)
